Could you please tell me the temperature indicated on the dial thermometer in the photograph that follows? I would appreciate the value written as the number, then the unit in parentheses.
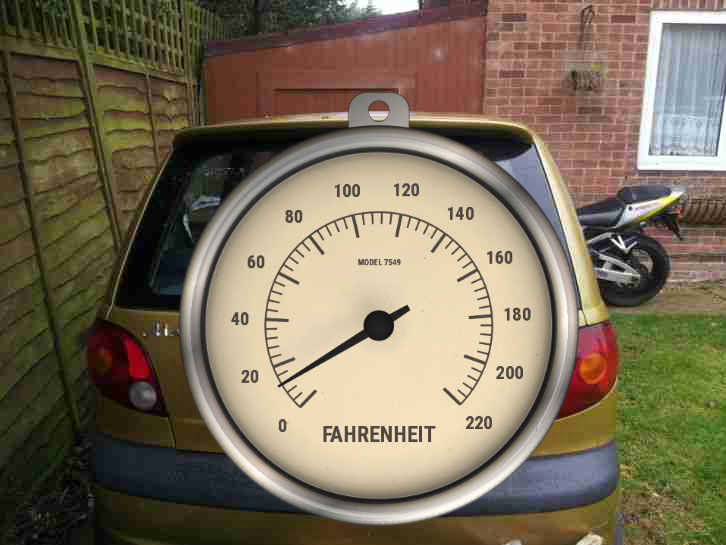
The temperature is 12 (°F)
